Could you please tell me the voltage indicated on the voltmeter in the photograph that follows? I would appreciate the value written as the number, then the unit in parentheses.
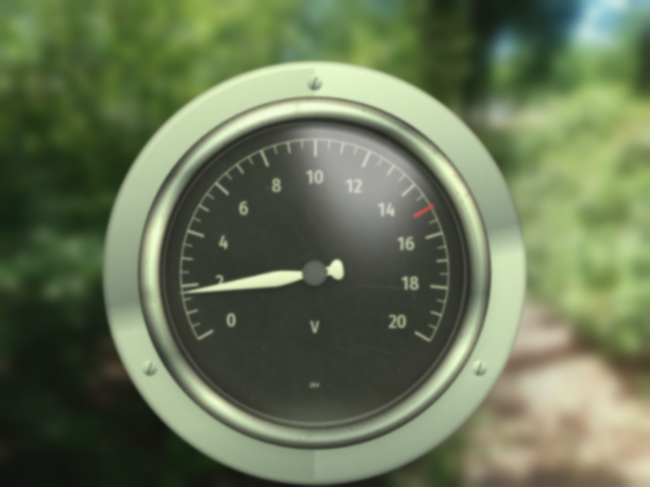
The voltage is 1.75 (V)
